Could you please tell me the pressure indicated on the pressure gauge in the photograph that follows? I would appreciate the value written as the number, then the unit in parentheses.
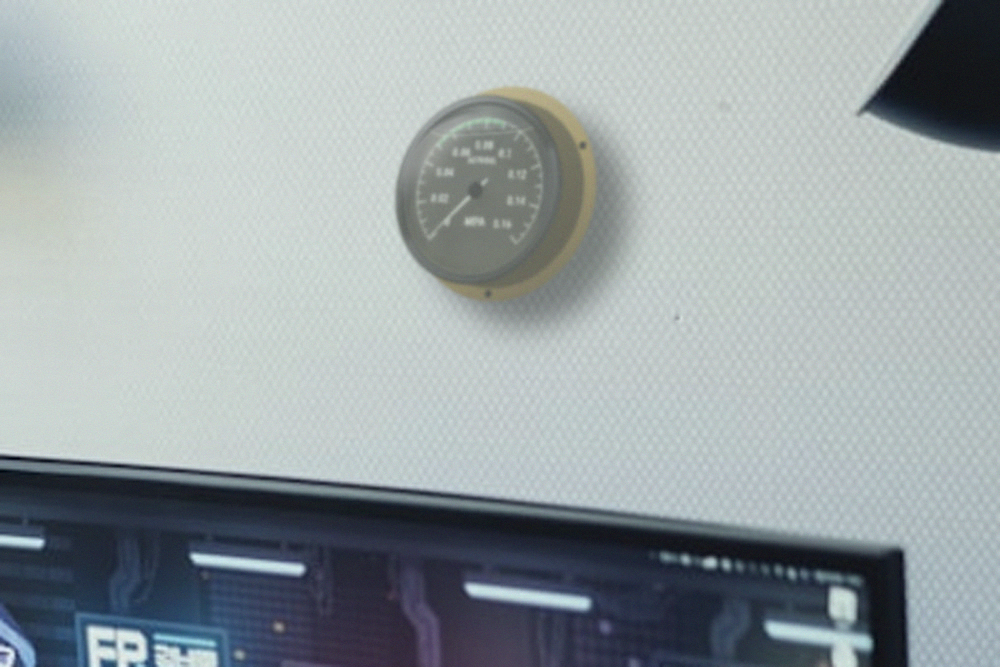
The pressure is 0 (MPa)
